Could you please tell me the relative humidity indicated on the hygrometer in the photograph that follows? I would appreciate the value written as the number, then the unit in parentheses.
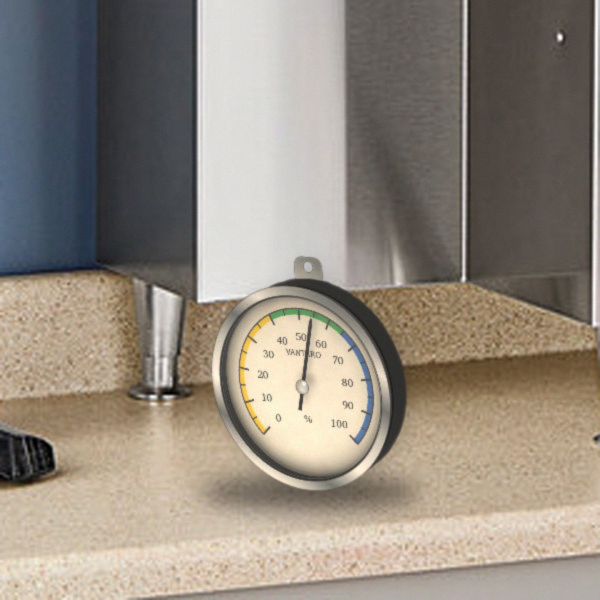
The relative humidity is 55 (%)
